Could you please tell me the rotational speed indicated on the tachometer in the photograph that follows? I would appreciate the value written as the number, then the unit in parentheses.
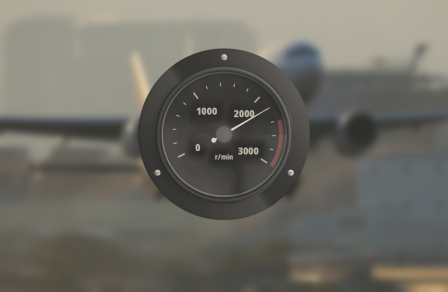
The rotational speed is 2200 (rpm)
